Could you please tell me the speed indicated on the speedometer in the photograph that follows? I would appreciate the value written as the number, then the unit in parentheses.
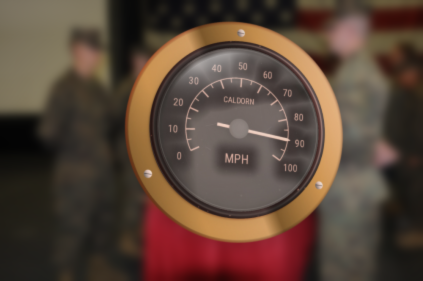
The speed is 90 (mph)
